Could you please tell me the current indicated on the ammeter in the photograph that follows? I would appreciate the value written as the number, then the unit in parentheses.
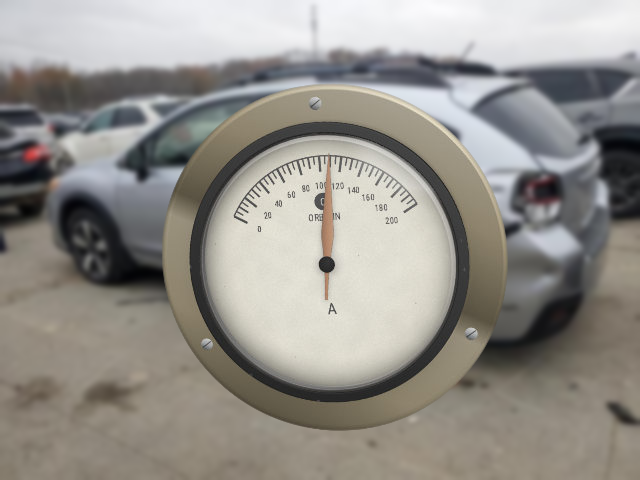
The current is 110 (A)
